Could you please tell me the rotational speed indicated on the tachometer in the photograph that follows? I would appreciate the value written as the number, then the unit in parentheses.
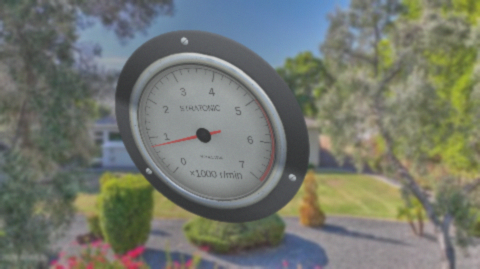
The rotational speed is 800 (rpm)
